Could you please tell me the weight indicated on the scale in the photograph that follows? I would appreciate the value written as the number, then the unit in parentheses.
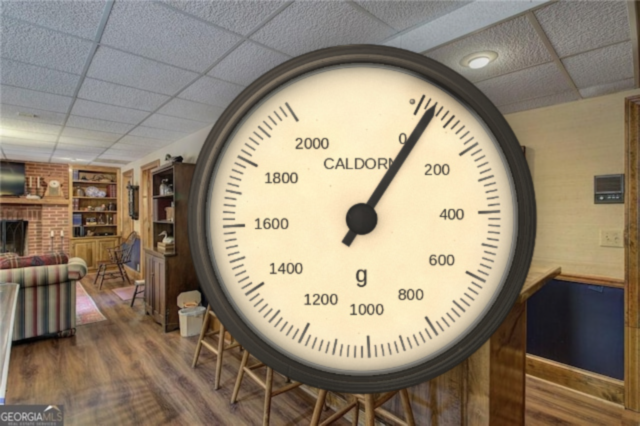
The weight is 40 (g)
